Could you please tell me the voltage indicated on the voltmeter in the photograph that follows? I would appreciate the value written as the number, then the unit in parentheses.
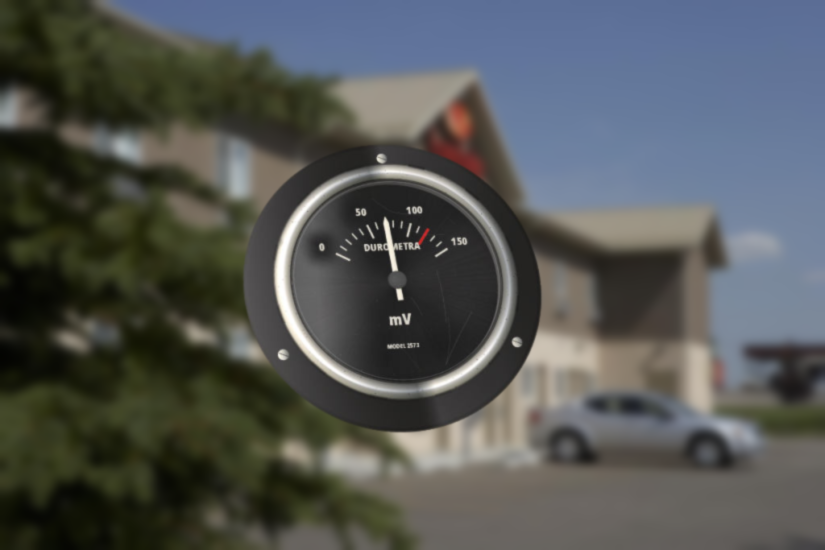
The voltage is 70 (mV)
